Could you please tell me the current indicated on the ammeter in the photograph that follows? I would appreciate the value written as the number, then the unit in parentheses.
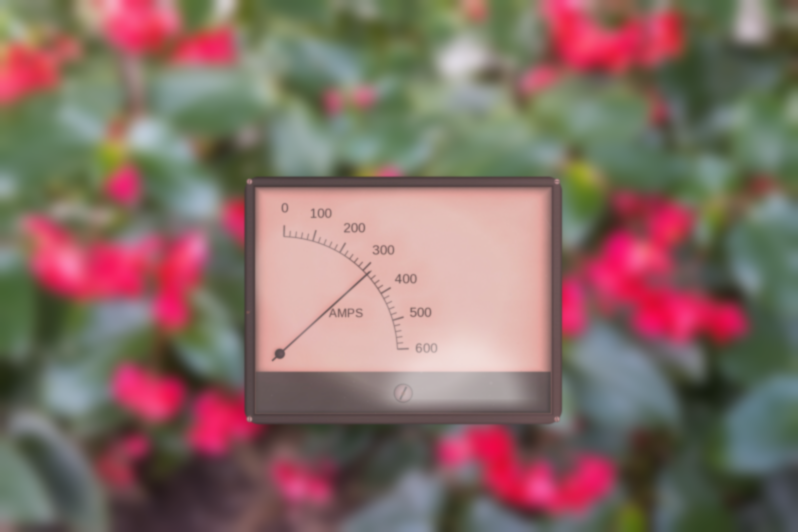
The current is 320 (A)
